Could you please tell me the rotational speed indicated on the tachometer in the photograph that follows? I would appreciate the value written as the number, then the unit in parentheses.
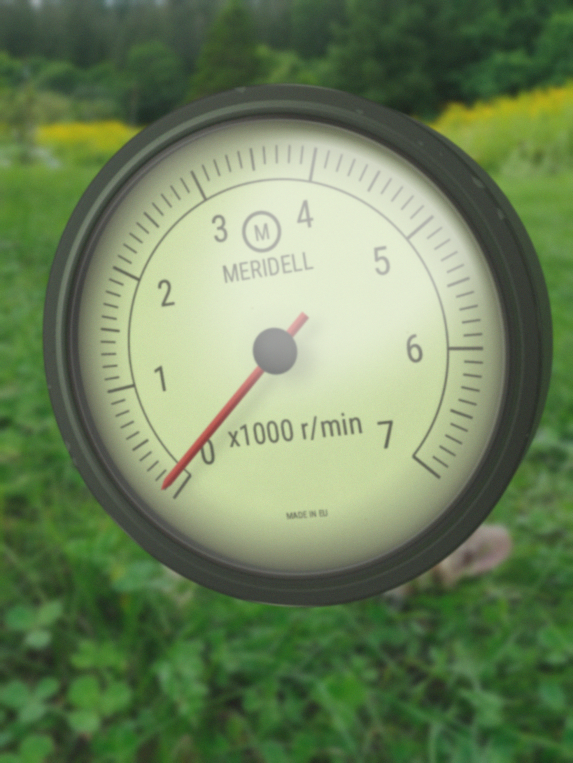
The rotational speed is 100 (rpm)
